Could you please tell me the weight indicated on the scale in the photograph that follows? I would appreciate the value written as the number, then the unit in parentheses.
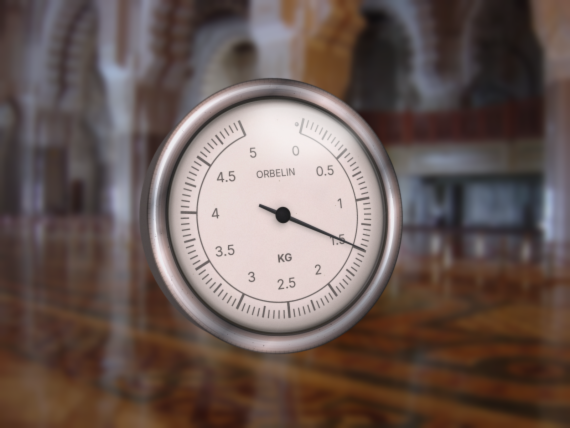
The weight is 1.5 (kg)
